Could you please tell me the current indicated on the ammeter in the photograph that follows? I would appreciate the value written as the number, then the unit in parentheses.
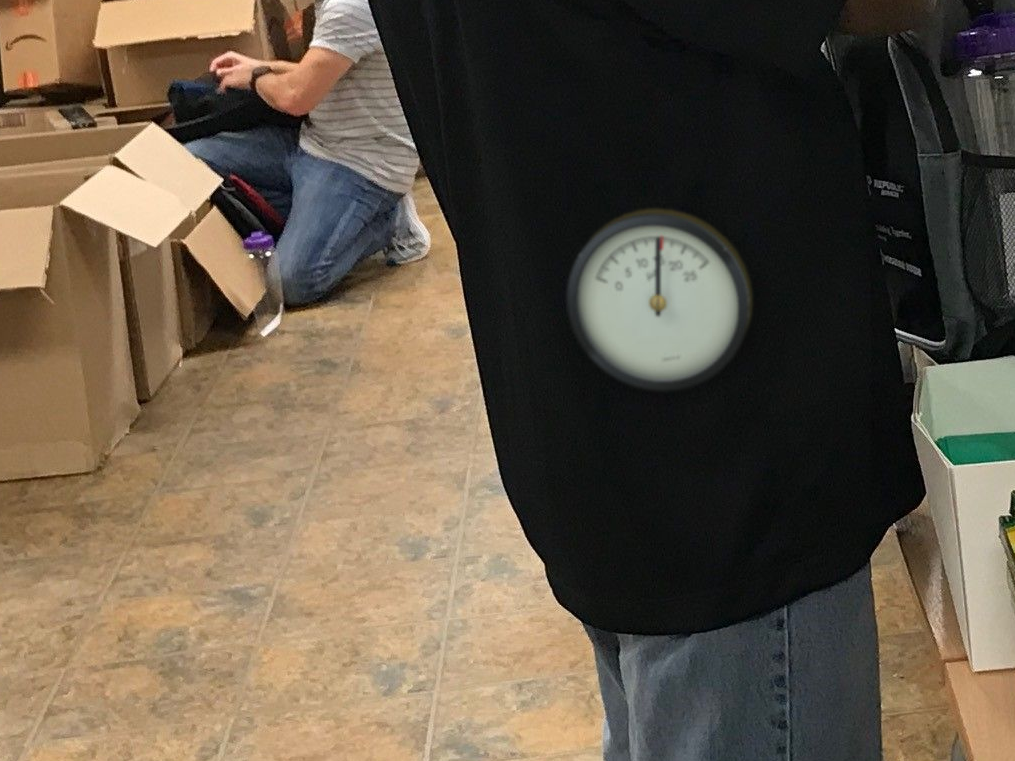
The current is 15 (µA)
